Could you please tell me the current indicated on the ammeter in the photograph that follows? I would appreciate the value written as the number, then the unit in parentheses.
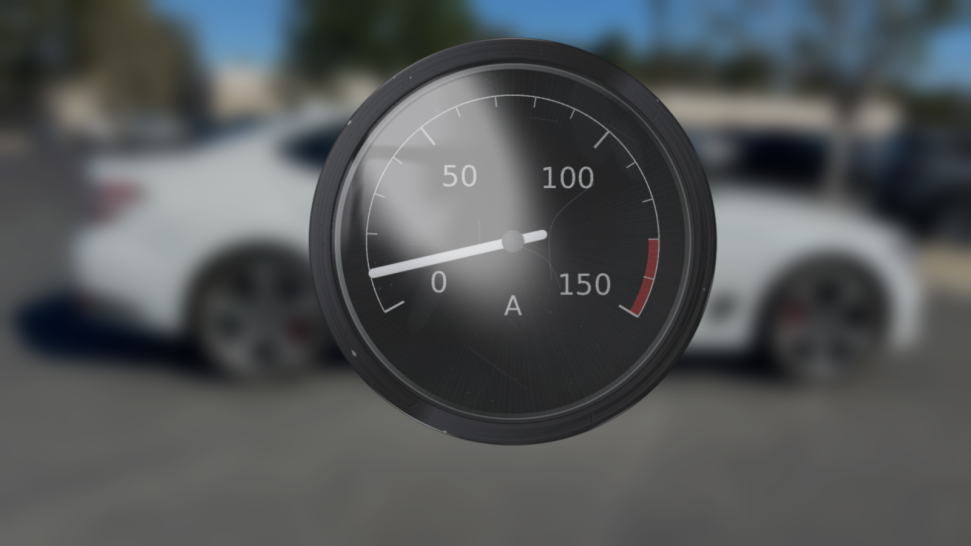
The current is 10 (A)
